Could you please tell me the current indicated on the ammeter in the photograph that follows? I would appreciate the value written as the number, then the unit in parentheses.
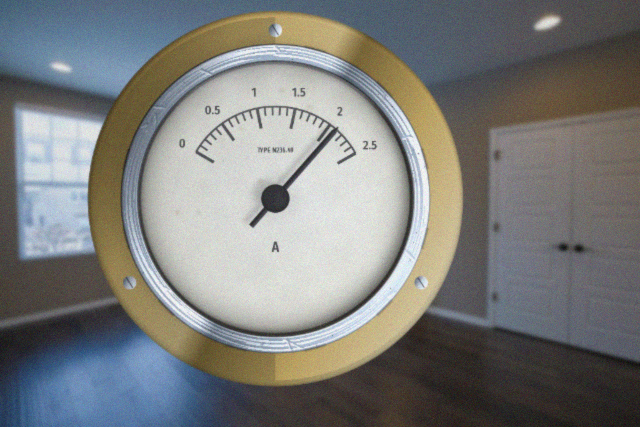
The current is 2.1 (A)
